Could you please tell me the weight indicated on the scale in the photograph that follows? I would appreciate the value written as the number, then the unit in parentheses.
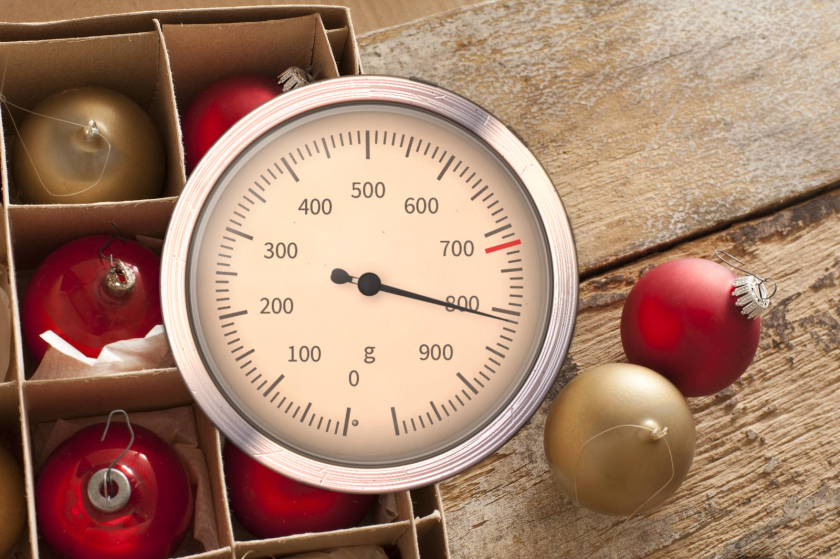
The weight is 810 (g)
